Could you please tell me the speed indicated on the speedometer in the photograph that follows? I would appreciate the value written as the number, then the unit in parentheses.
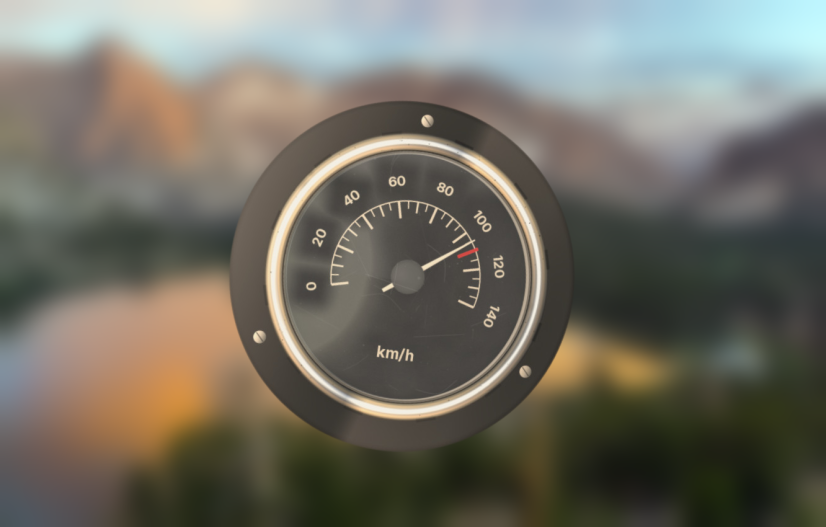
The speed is 105 (km/h)
